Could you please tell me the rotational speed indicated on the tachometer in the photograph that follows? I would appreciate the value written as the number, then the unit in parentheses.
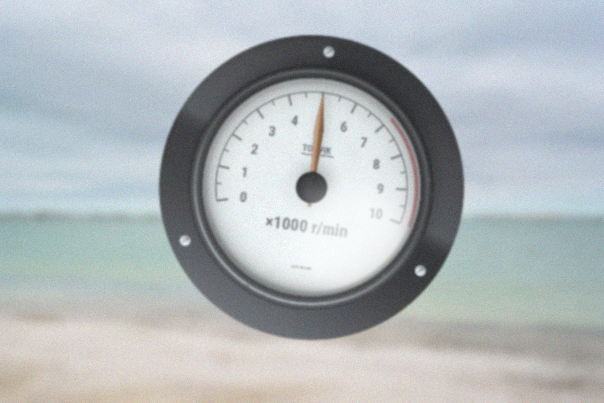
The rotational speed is 5000 (rpm)
